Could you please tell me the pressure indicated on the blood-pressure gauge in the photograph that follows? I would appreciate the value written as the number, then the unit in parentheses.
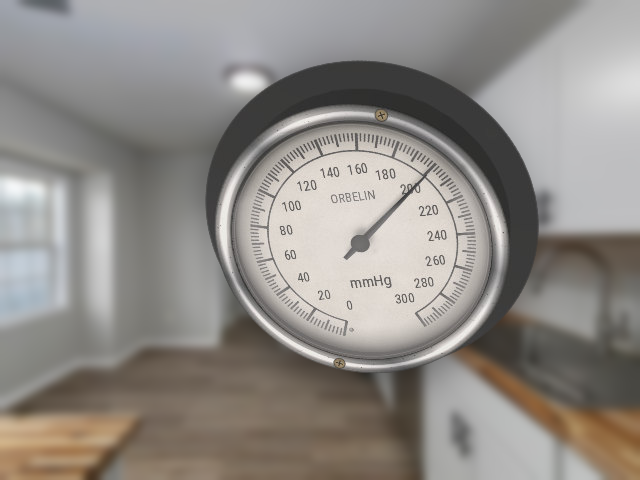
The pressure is 200 (mmHg)
